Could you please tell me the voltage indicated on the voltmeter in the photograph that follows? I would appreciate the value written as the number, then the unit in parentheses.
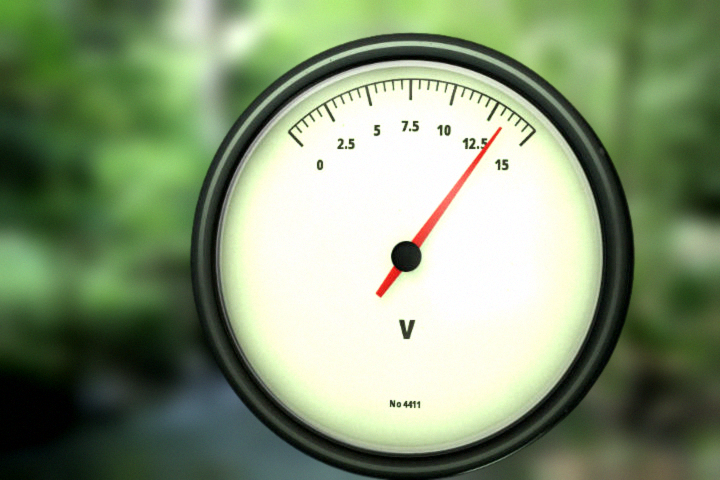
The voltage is 13.5 (V)
